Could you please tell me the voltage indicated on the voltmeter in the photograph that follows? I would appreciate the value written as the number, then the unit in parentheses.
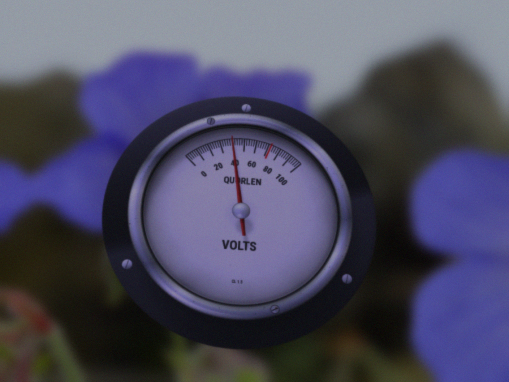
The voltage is 40 (V)
